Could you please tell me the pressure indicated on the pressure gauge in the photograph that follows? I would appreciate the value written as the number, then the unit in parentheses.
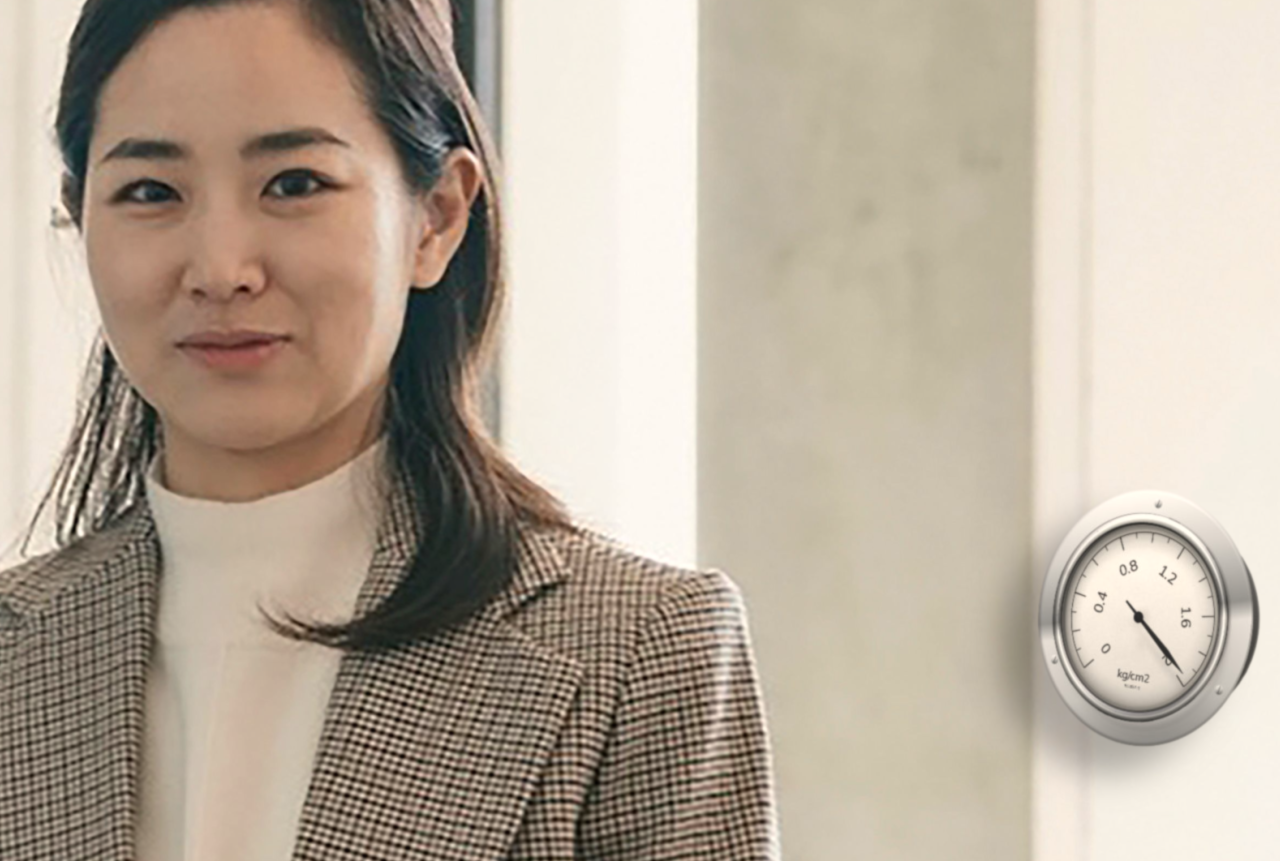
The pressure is 1.95 (kg/cm²)
